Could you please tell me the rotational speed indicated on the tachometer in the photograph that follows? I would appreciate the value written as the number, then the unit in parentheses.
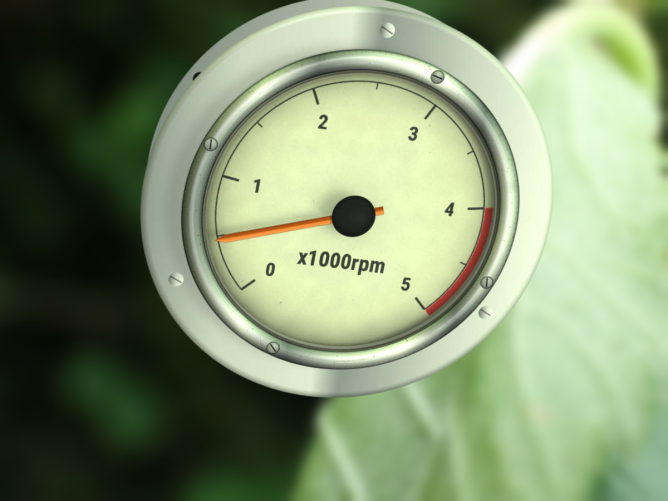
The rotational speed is 500 (rpm)
